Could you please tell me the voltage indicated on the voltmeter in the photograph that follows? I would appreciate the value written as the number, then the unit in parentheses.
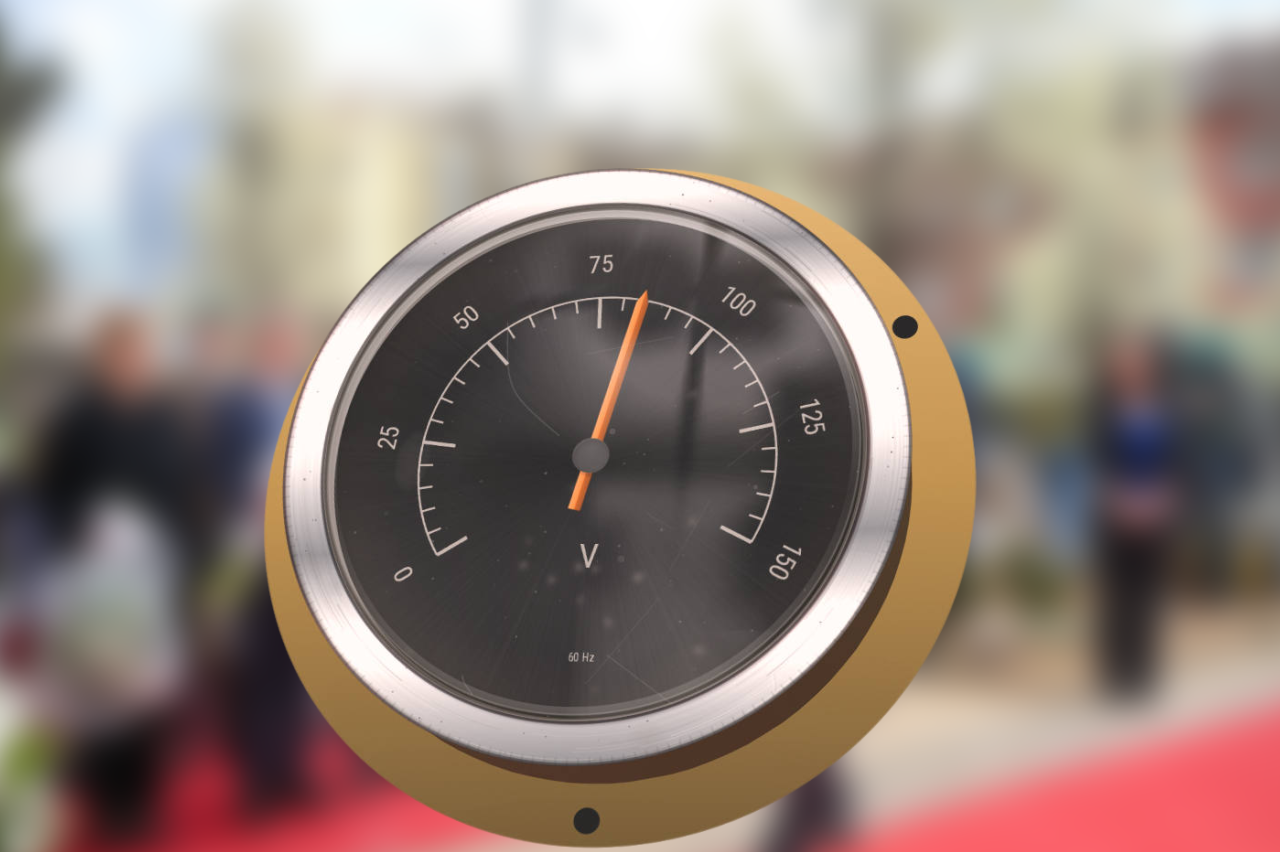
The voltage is 85 (V)
